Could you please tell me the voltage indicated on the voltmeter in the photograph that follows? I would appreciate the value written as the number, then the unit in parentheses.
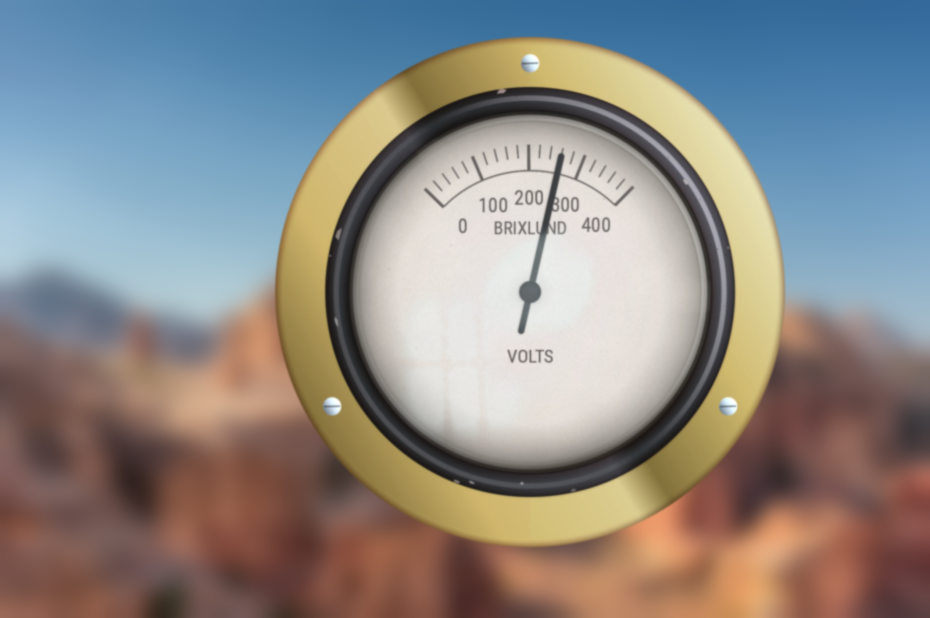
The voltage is 260 (V)
